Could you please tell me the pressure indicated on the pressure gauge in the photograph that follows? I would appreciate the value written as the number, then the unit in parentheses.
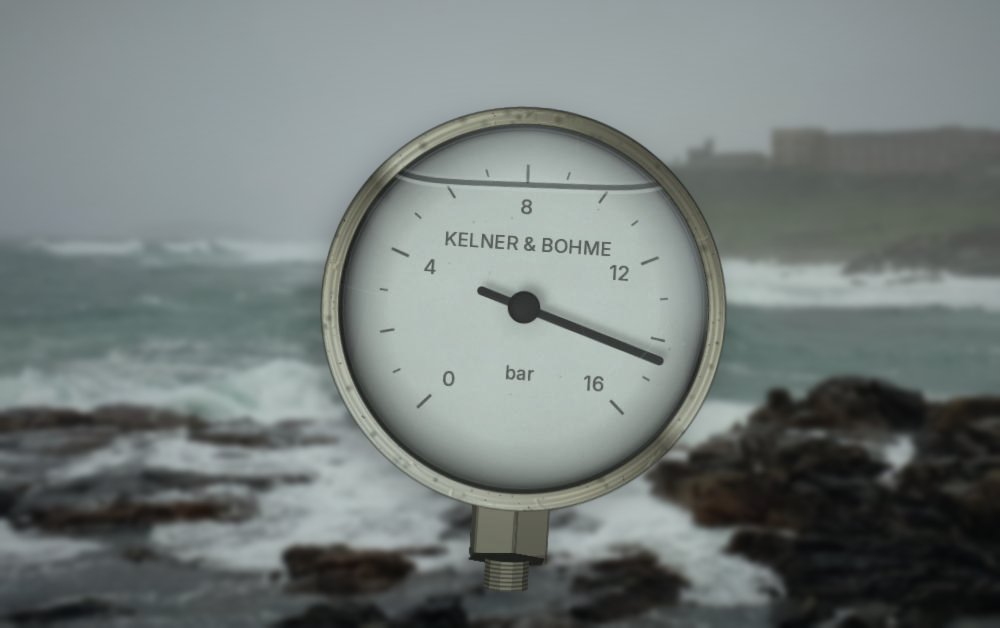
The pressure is 14.5 (bar)
